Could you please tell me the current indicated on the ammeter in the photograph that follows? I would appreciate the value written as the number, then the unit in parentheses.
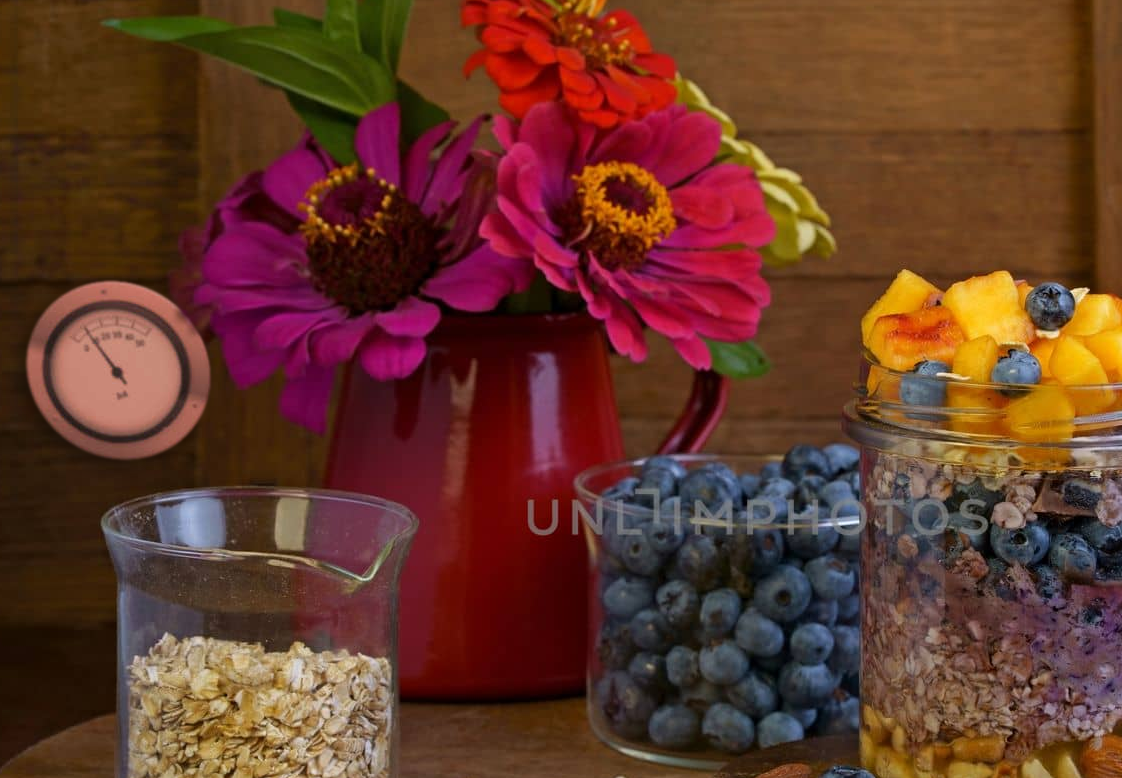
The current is 10 (µA)
